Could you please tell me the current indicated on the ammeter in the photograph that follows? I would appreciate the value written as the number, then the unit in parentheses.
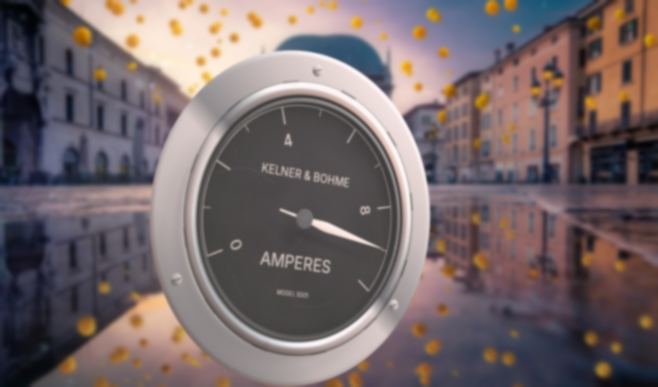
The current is 9 (A)
